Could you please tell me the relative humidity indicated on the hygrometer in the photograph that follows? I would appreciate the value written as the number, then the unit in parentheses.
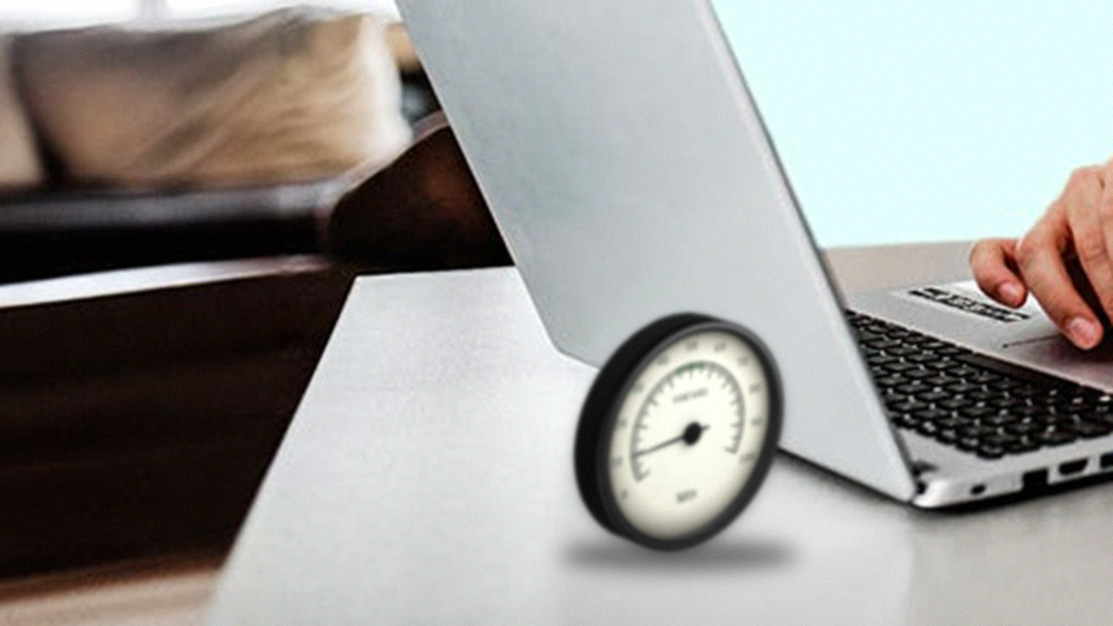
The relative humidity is 10 (%)
